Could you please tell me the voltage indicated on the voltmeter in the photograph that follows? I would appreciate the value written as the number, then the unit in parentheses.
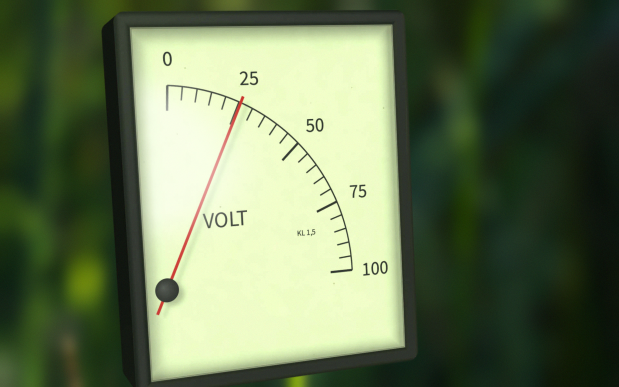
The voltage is 25 (V)
